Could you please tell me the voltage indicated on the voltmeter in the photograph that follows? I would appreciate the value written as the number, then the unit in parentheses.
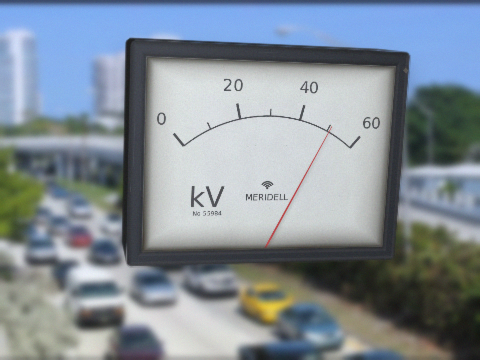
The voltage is 50 (kV)
